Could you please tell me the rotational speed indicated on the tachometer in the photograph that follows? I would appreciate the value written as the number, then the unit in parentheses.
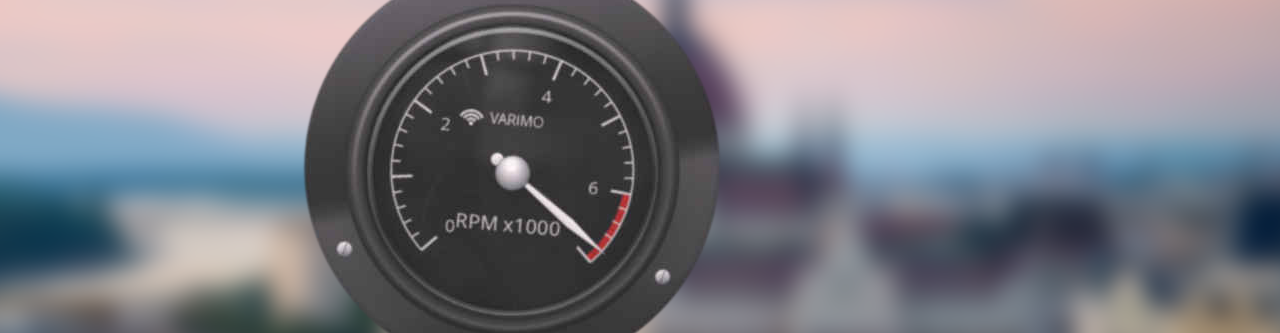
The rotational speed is 6800 (rpm)
